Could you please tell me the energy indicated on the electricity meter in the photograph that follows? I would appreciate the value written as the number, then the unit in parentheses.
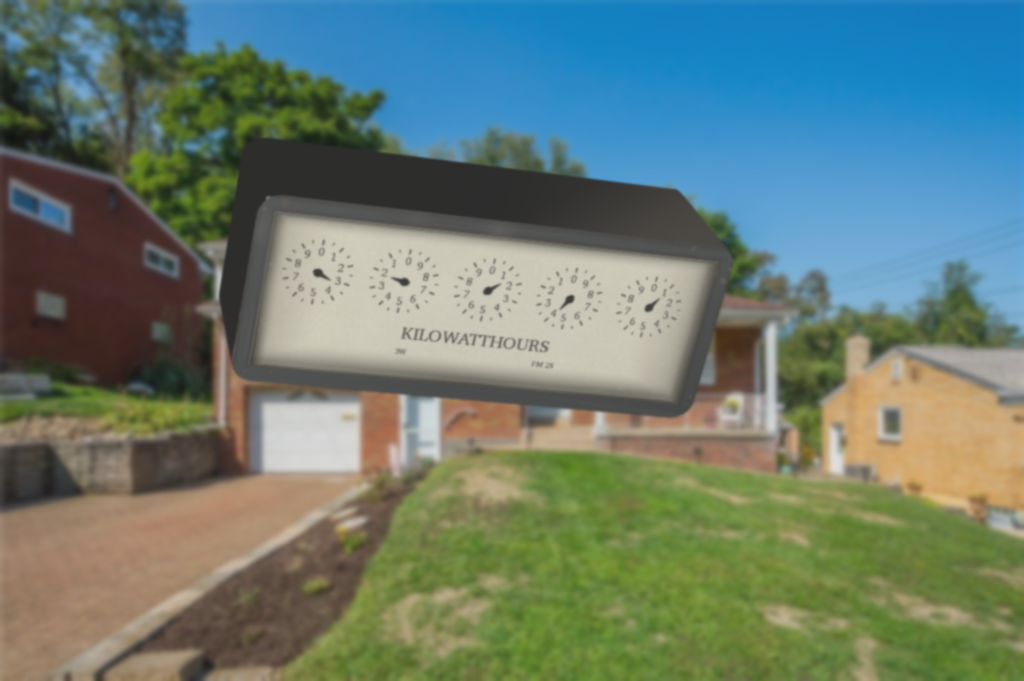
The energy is 32141 (kWh)
